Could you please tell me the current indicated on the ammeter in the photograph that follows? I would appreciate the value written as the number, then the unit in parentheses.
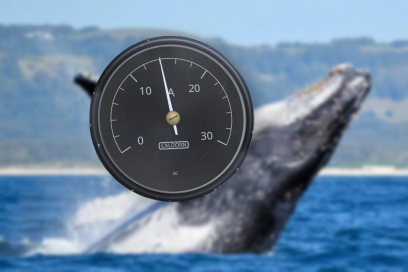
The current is 14 (A)
